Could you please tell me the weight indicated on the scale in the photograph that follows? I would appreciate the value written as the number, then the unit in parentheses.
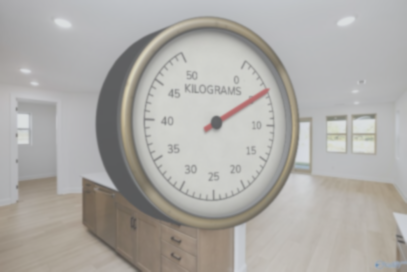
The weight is 5 (kg)
